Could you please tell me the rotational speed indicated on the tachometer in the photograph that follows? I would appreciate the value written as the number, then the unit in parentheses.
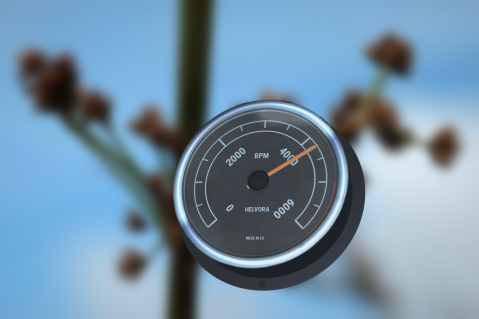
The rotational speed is 4250 (rpm)
